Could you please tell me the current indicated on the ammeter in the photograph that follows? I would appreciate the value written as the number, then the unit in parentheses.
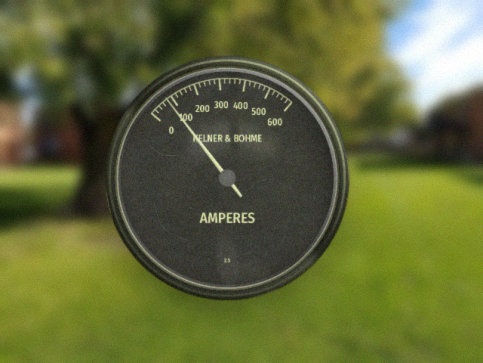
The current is 80 (A)
